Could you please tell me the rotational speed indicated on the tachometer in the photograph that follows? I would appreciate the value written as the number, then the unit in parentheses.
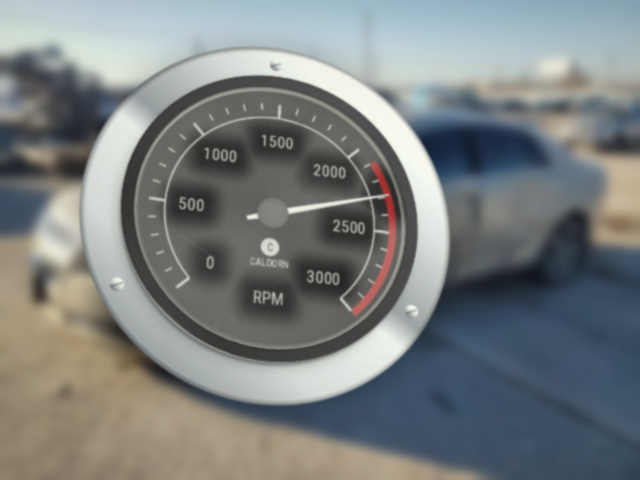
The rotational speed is 2300 (rpm)
